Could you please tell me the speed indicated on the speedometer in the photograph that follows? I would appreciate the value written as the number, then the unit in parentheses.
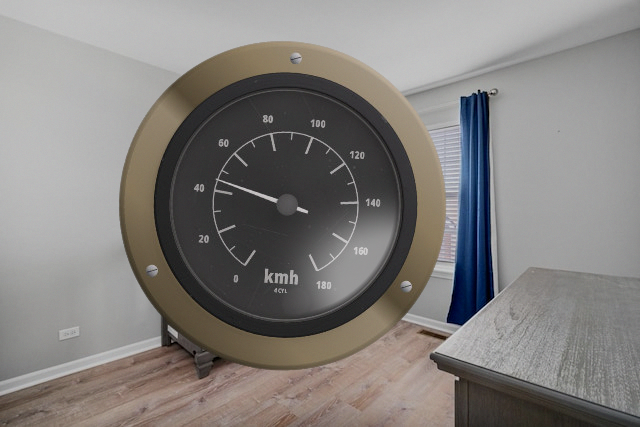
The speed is 45 (km/h)
